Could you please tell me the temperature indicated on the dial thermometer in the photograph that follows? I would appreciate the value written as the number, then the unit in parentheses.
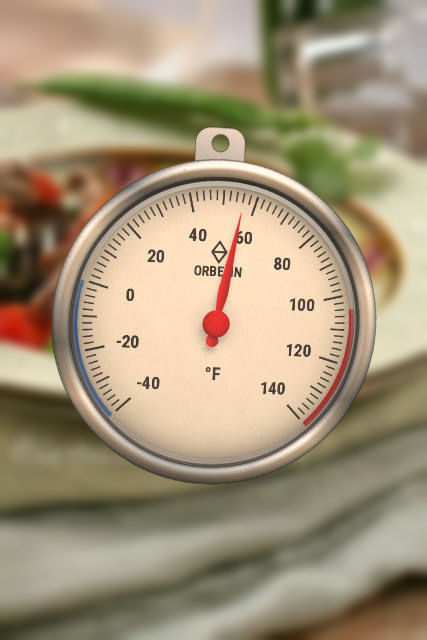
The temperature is 56 (°F)
